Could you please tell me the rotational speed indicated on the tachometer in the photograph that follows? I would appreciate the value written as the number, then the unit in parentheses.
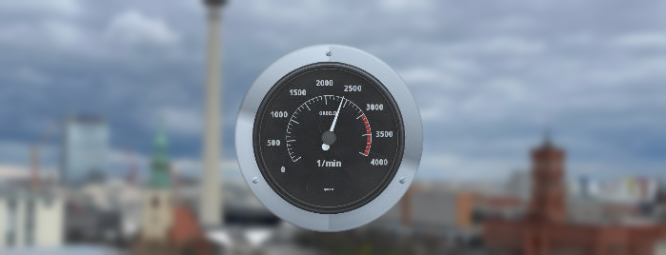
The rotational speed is 2400 (rpm)
